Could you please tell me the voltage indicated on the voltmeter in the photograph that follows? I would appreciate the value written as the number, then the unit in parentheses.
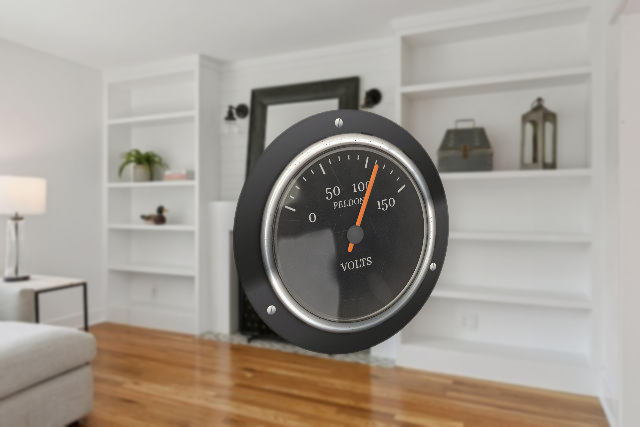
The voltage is 110 (V)
